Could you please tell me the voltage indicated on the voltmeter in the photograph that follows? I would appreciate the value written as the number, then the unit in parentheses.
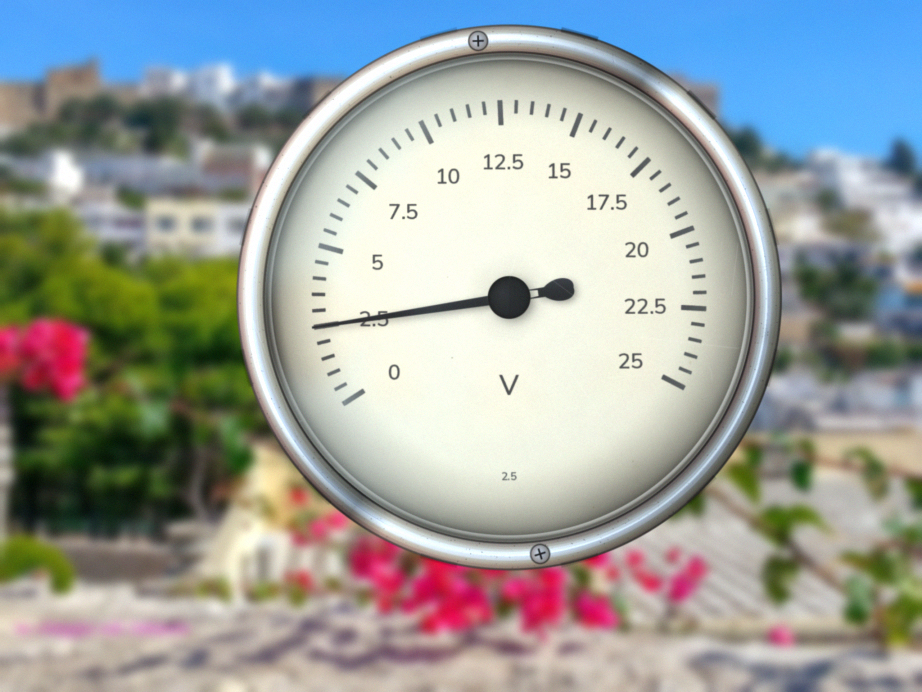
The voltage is 2.5 (V)
